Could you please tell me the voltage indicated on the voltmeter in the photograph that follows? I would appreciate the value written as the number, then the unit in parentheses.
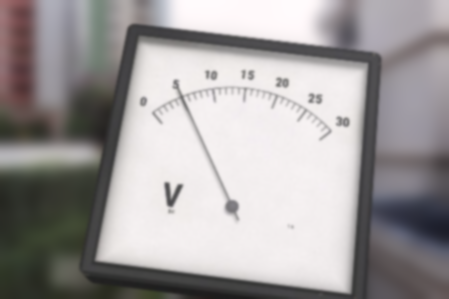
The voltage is 5 (V)
